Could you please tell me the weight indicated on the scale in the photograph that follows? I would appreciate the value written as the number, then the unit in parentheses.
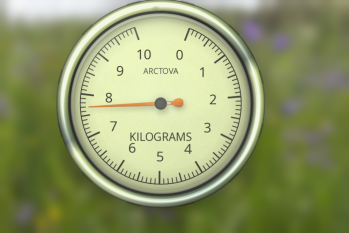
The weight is 7.7 (kg)
